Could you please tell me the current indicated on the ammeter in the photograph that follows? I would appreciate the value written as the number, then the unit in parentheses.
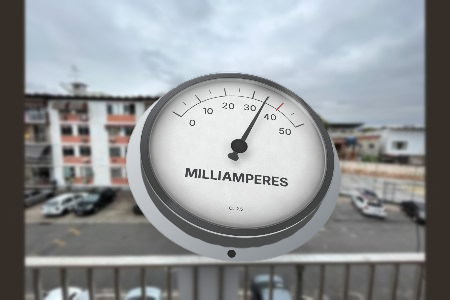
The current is 35 (mA)
